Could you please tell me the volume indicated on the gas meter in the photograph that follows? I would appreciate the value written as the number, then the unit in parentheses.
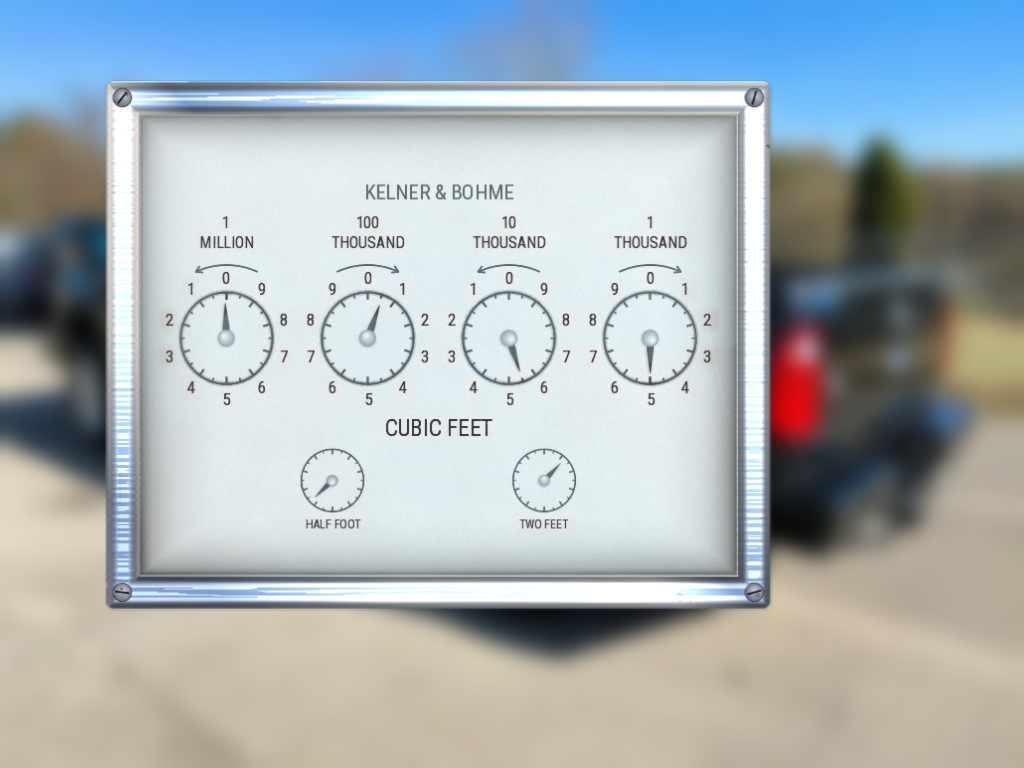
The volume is 5500 (ft³)
